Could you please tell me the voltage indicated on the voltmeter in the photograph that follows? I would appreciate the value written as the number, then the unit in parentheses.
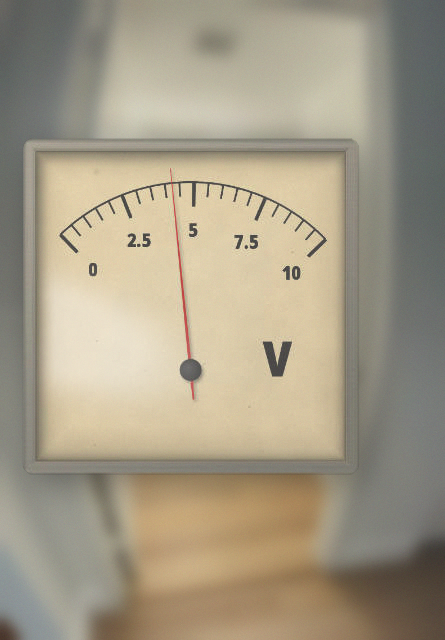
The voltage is 4.25 (V)
